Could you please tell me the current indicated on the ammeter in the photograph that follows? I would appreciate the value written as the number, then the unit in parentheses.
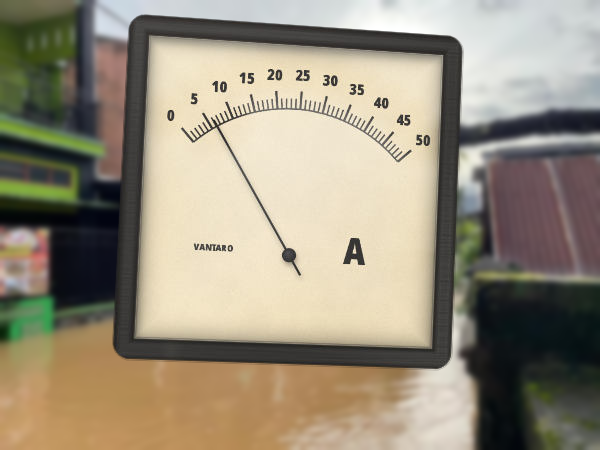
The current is 6 (A)
